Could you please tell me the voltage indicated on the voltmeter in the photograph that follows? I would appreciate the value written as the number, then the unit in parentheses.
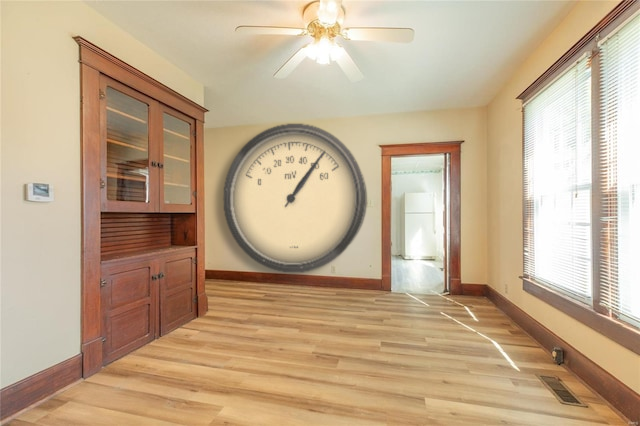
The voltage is 50 (mV)
